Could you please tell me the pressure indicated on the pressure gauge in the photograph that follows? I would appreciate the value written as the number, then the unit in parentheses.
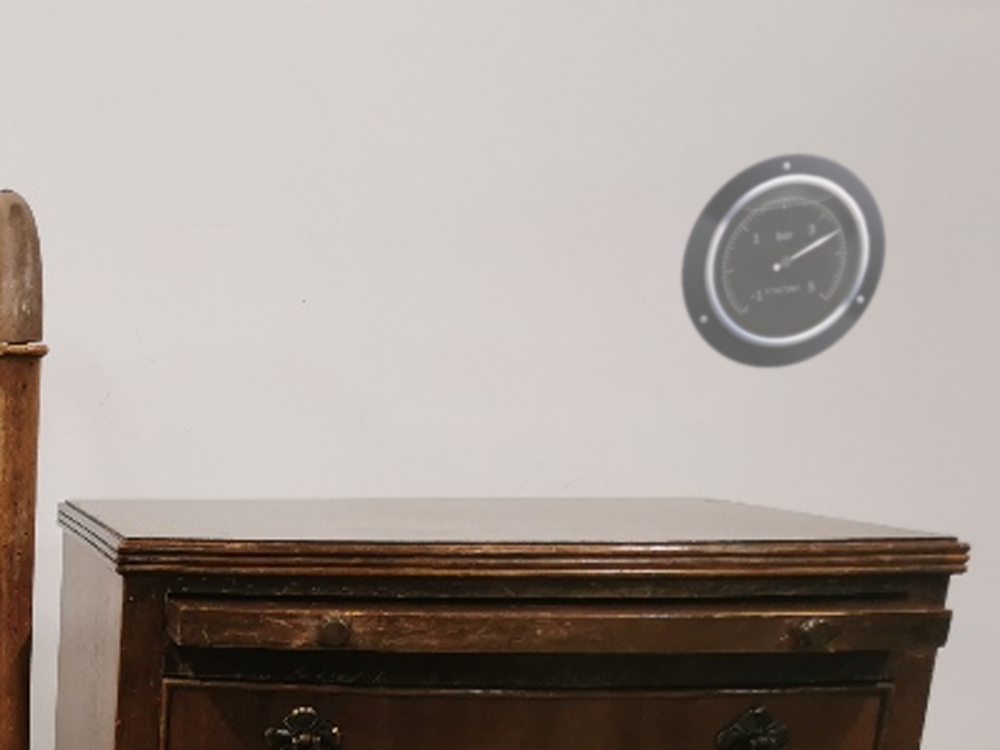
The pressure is 3.5 (bar)
